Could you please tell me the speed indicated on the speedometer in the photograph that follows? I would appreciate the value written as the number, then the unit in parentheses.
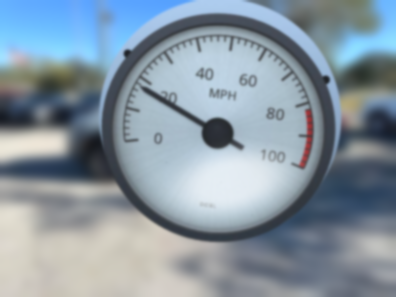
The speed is 18 (mph)
